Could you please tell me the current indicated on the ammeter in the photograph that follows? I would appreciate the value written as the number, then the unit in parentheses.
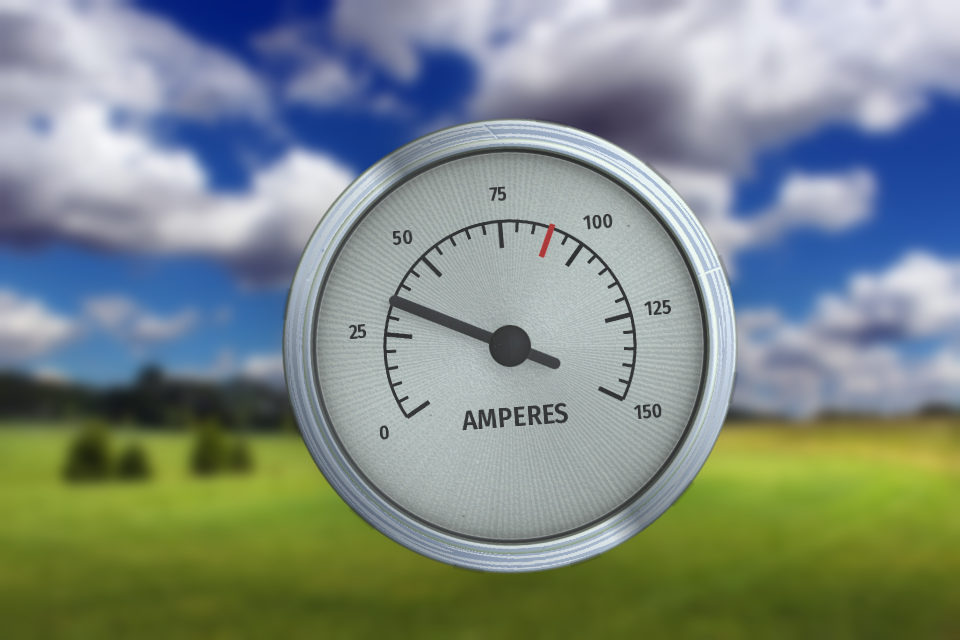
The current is 35 (A)
